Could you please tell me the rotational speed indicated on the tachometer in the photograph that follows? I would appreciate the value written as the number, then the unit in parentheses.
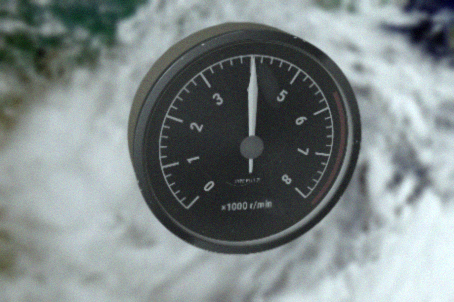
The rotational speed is 4000 (rpm)
